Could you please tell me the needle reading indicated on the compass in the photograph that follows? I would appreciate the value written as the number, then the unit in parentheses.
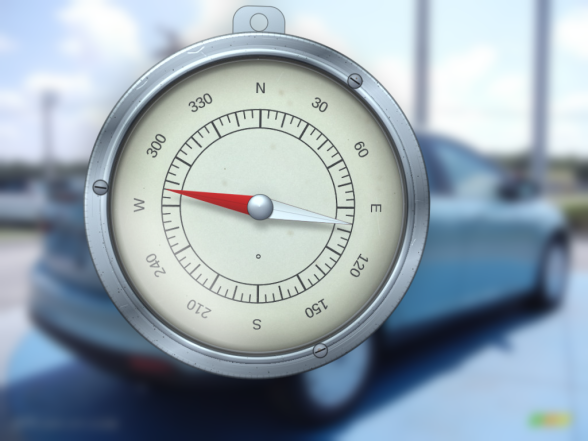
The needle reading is 280 (°)
